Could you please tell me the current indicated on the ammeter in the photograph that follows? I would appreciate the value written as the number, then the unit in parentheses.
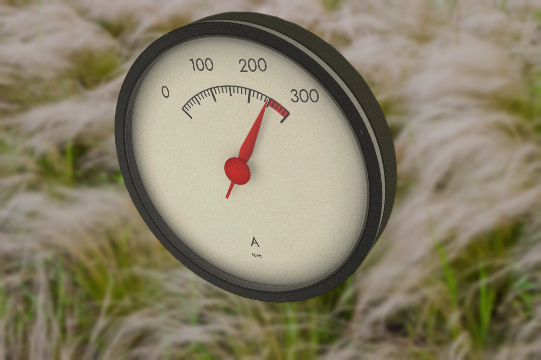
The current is 250 (A)
